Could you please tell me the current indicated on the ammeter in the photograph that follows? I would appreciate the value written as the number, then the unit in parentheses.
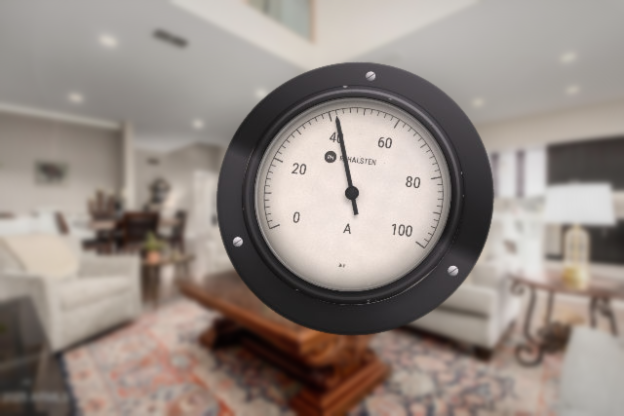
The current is 42 (A)
